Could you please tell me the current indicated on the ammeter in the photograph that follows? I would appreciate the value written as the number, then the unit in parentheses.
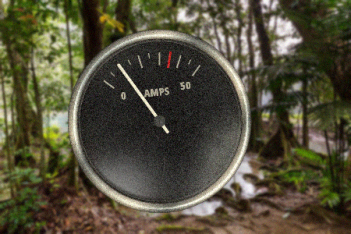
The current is 10 (A)
